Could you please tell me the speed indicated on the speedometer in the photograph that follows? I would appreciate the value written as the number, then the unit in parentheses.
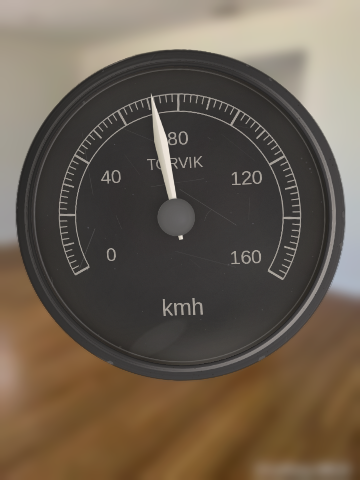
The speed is 72 (km/h)
